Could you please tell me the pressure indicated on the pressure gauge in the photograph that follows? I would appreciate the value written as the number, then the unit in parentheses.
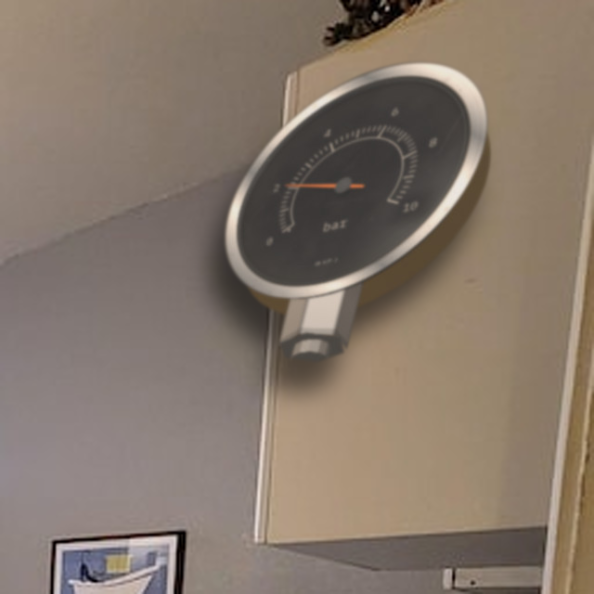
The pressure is 2 (bar)
